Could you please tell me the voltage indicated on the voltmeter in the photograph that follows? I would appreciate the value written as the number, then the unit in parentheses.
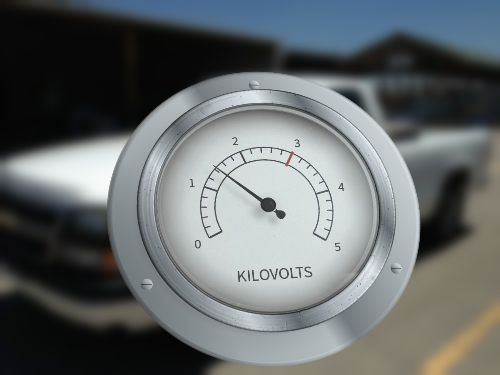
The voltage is 1.4 (kV)
